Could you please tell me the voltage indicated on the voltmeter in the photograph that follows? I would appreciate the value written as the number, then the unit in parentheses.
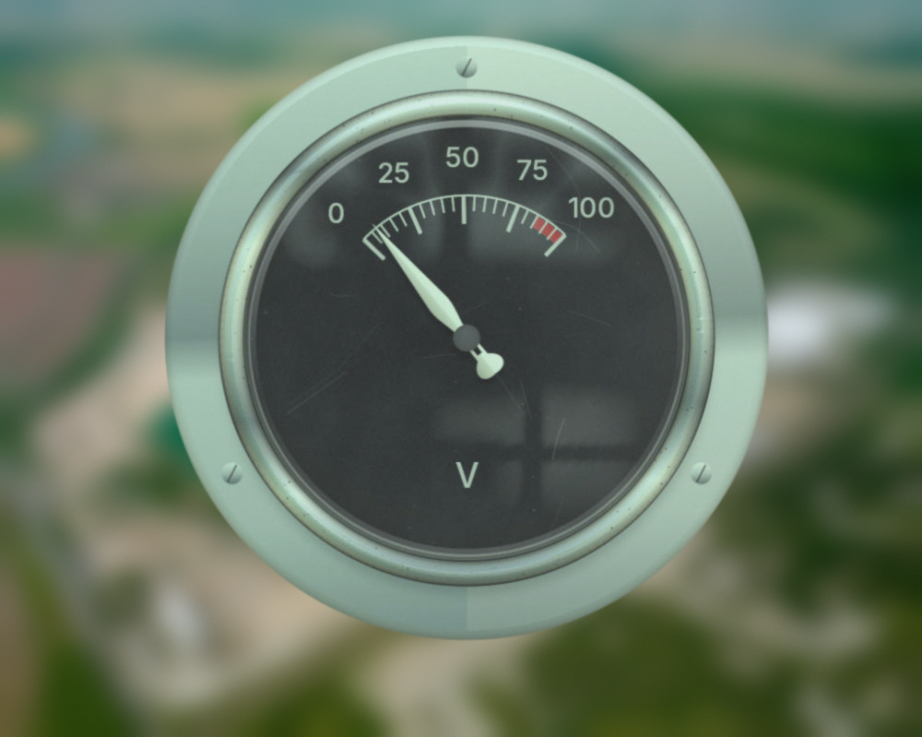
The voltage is 7.5 (V)
